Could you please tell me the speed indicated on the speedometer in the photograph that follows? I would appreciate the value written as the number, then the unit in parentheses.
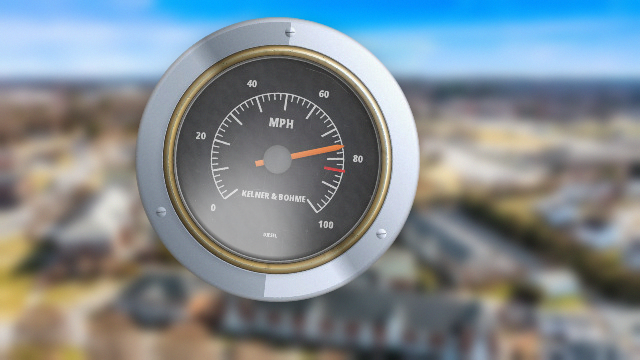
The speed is 76 (mph)
